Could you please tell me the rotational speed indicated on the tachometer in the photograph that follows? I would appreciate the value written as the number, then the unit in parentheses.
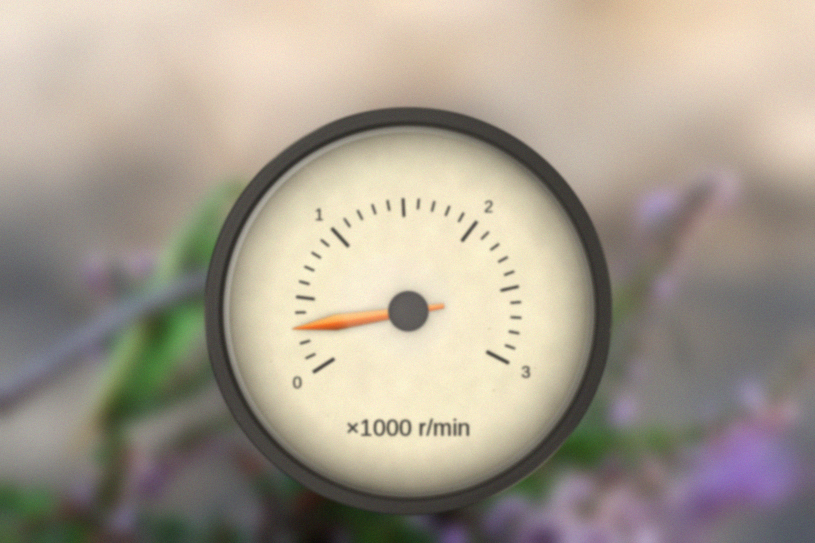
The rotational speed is 300 (rpm)
